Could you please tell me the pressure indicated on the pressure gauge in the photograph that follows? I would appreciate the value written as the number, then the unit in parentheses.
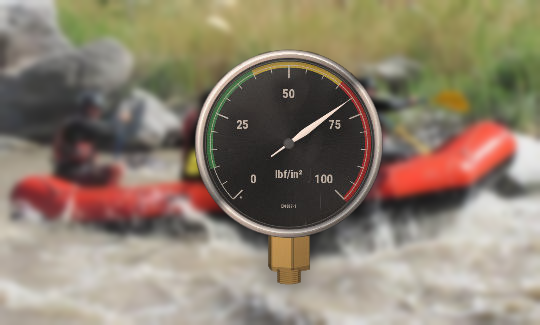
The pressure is 70 (psi)
